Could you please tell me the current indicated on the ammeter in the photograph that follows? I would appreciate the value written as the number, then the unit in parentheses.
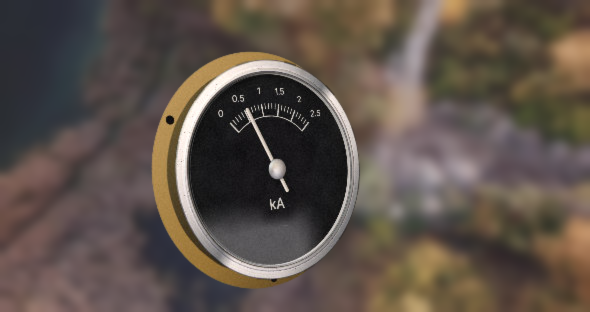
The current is 0.5 (kA)
